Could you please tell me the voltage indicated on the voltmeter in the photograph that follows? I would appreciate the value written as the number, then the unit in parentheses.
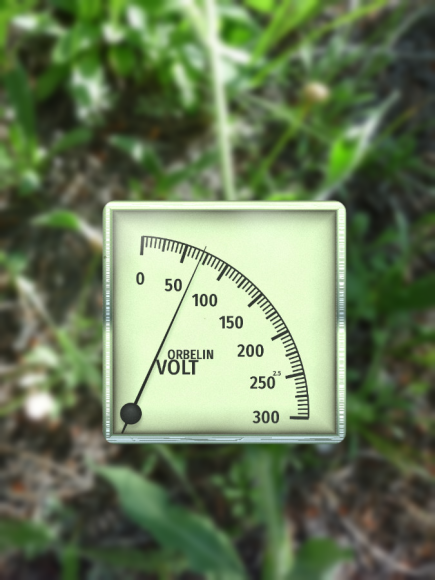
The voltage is 70 (V)
